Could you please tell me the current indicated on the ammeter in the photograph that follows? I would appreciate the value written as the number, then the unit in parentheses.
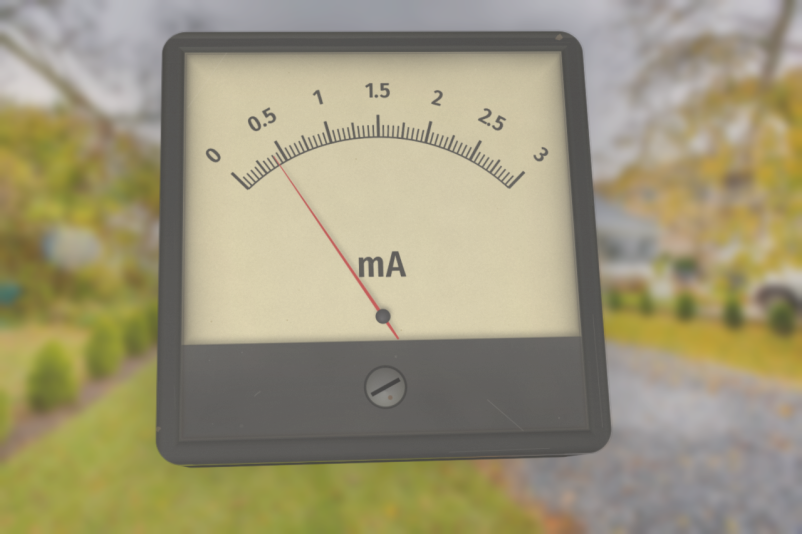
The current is 0.4 (mA)
